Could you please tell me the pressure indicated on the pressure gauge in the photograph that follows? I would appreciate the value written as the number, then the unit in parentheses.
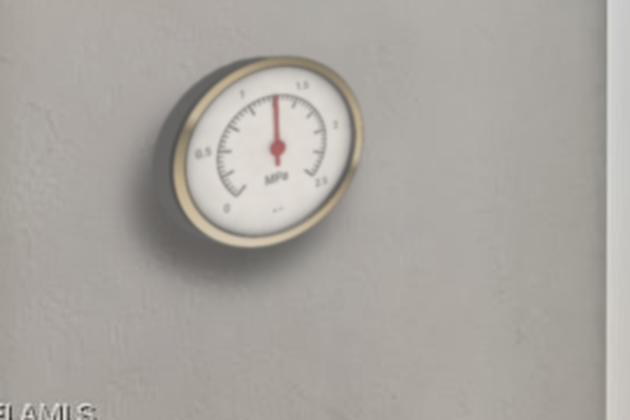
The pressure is 1.25 (MPa)
